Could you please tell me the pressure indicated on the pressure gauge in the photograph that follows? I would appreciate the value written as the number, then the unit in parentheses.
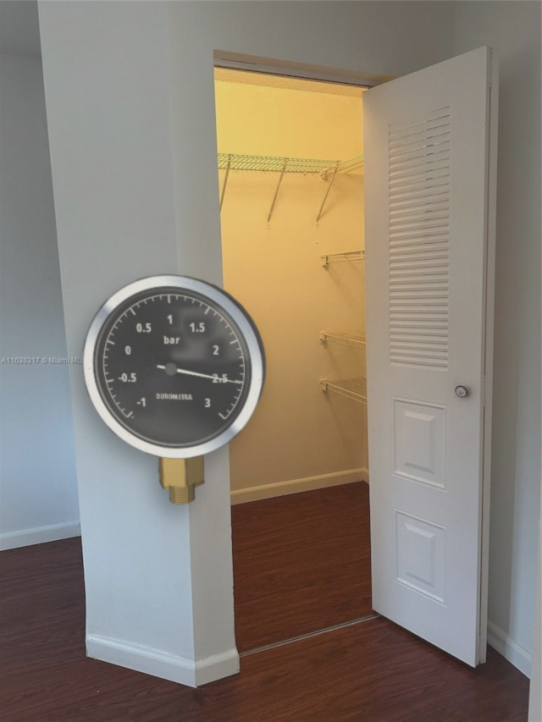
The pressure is 2.5 (bar)
